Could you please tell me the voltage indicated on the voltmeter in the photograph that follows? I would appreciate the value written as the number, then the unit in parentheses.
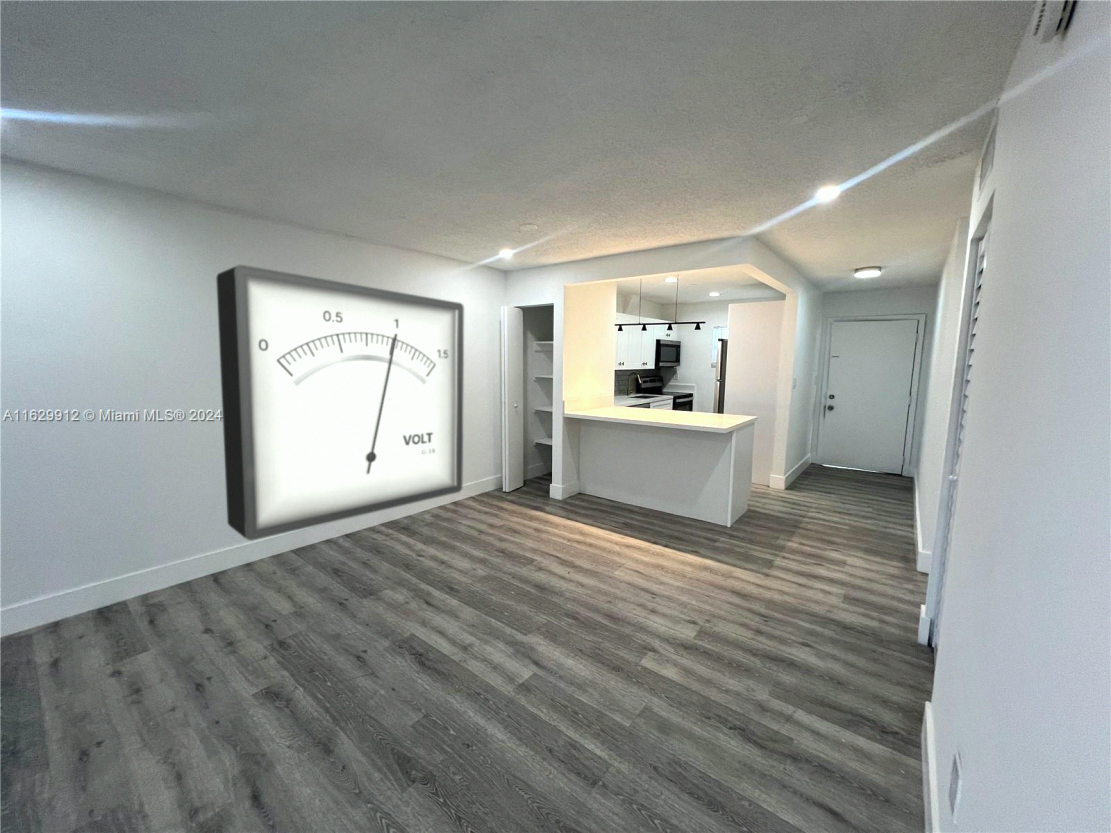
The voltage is 1 (V)
